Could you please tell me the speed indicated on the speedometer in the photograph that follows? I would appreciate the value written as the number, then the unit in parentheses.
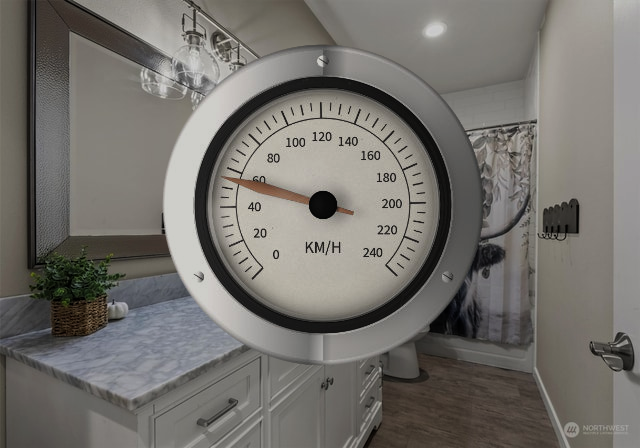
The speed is 55 (km/h)
